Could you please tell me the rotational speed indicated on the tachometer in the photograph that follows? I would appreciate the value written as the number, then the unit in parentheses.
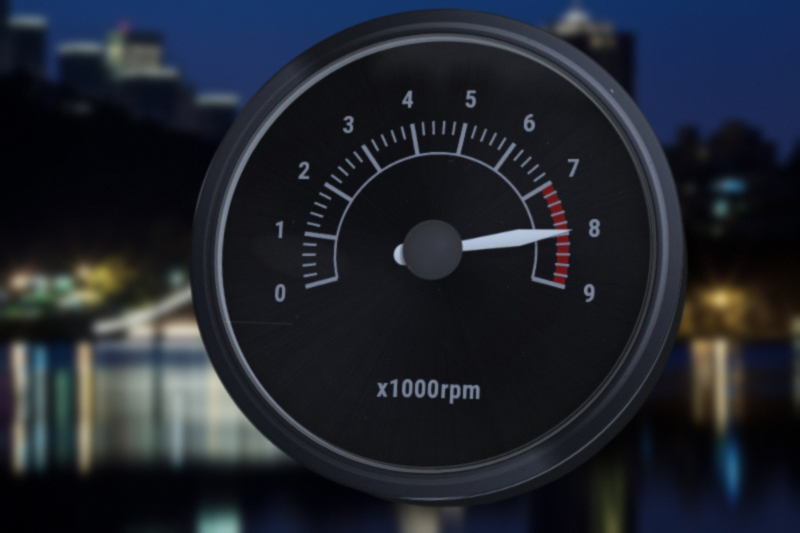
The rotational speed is 8000 (rpm)
